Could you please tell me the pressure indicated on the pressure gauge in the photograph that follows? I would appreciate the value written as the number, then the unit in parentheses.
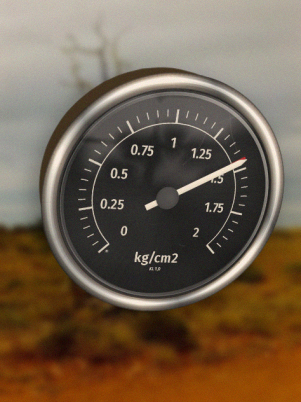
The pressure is 1.45 (kg/cm²)
